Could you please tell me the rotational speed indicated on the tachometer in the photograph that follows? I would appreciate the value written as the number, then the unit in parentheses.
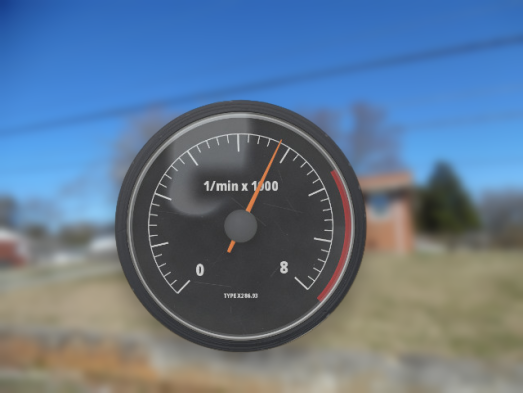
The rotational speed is 4800 (rpm)
